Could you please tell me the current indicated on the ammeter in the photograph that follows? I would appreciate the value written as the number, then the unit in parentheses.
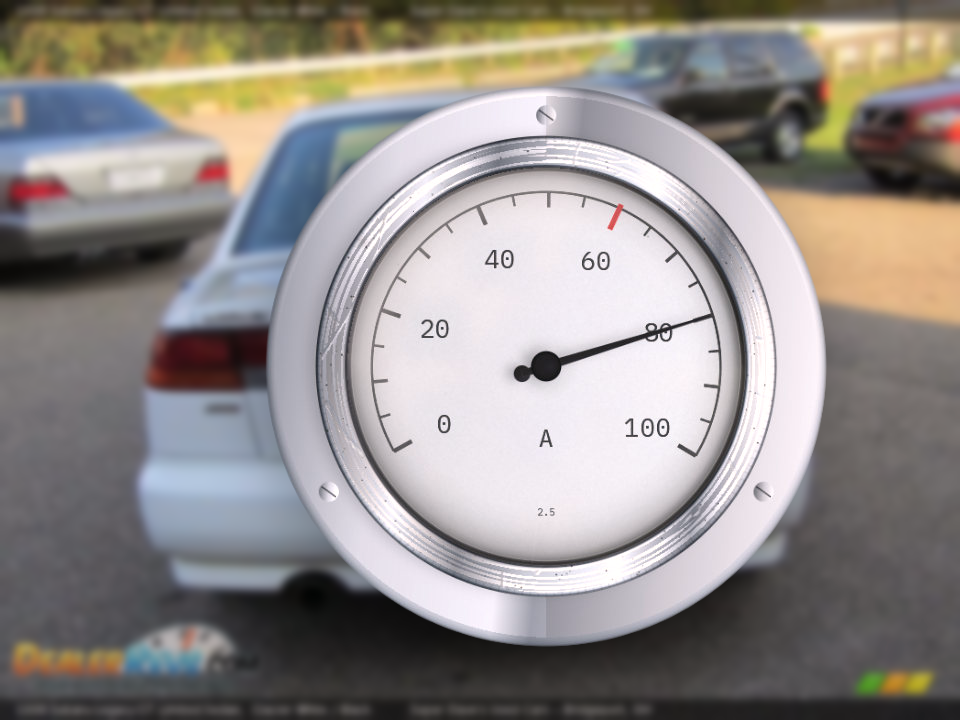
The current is 80 (A)
